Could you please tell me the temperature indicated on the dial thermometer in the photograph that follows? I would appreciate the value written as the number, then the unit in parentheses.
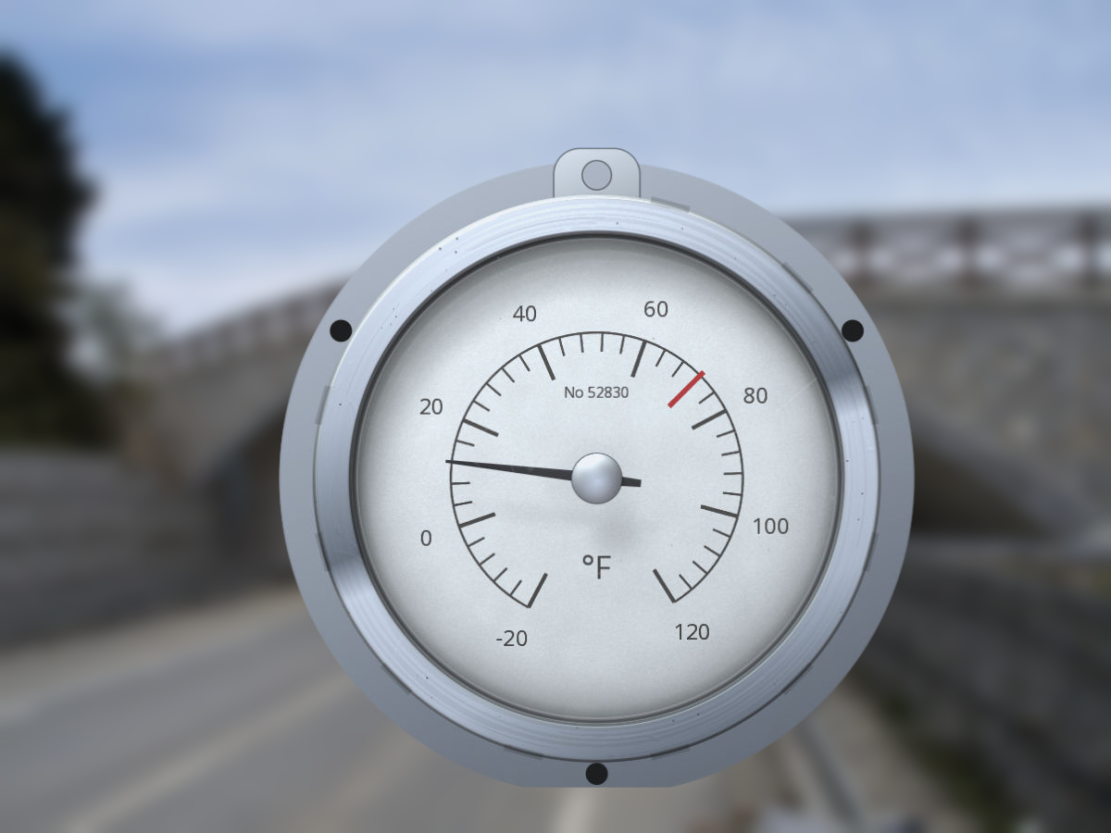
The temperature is 12 (°F)
